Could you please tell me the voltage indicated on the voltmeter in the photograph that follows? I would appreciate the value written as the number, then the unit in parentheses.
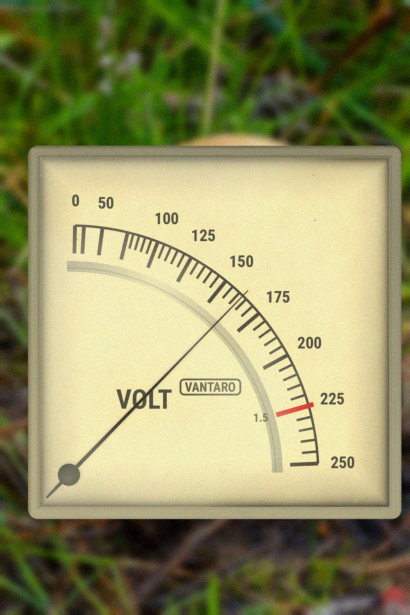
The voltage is 162.5 (V)
